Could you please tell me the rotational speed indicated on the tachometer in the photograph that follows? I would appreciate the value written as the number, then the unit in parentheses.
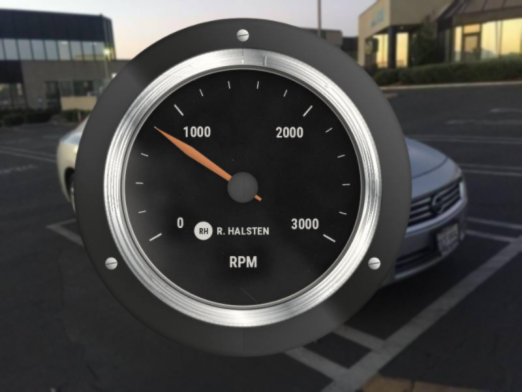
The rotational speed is 800 (rpm)
